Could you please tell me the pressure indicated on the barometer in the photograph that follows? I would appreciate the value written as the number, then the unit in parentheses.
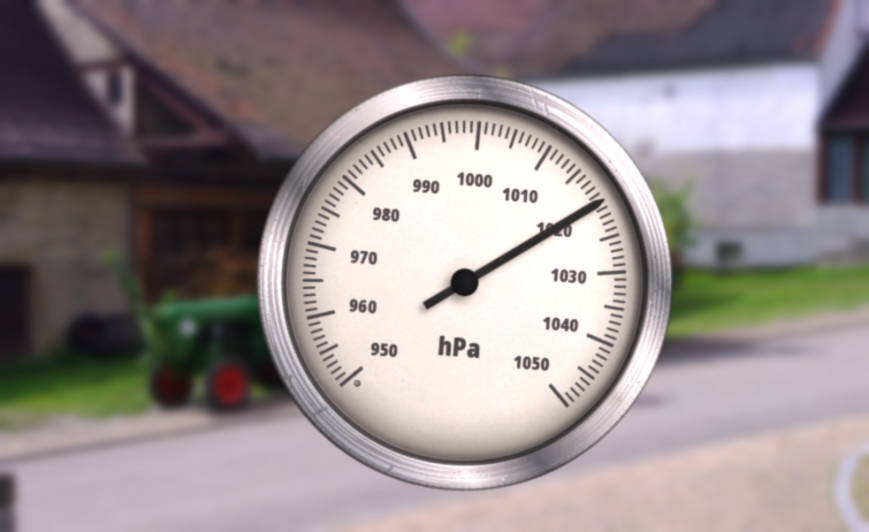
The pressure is 1020 (hPa)
